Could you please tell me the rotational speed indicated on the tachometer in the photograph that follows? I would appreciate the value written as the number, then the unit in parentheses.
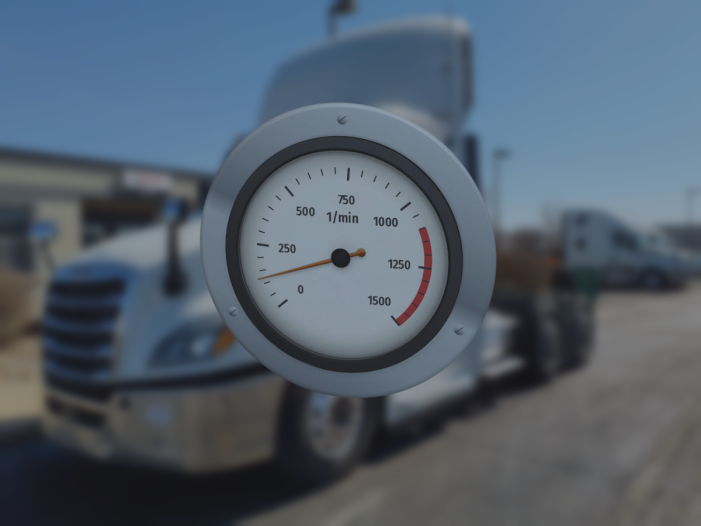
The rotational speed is 125 (rpm)
